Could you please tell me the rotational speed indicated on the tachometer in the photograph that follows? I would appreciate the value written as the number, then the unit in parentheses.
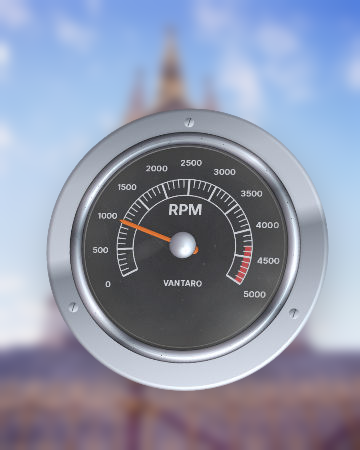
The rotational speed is 1000 (rpm)
